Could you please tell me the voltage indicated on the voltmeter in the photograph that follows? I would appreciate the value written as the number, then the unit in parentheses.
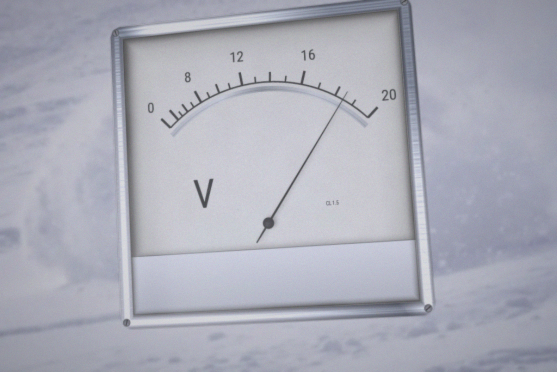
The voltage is 18.5 (V)
